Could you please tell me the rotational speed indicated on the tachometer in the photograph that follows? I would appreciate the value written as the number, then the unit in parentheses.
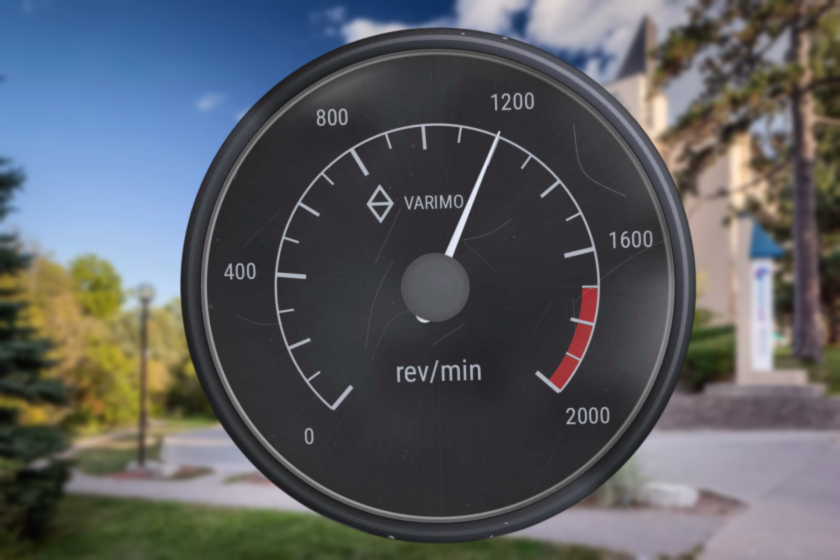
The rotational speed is 1200 (rpm)
